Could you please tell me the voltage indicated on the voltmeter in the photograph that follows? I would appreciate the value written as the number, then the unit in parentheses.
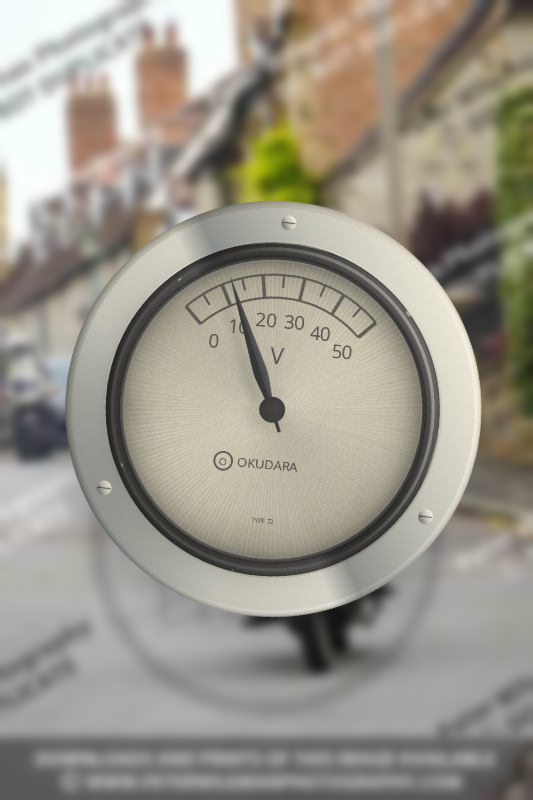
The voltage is 12.5 (V)
